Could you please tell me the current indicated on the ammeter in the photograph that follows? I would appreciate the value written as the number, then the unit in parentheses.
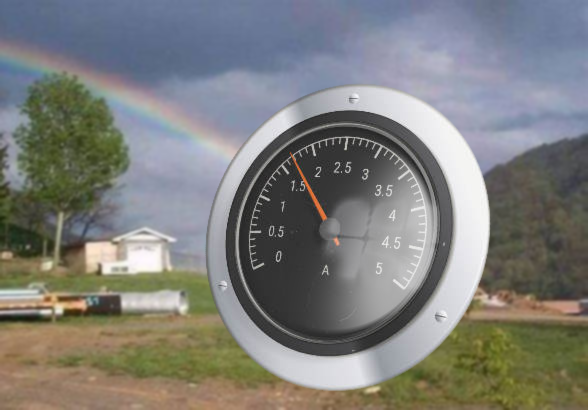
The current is 1.7 (A)
